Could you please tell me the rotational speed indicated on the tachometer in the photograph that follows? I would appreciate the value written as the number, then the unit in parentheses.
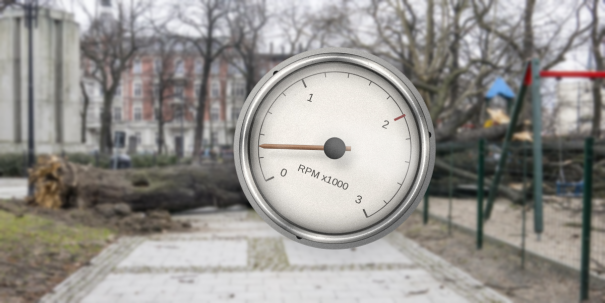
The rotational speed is 300 (rpm)
